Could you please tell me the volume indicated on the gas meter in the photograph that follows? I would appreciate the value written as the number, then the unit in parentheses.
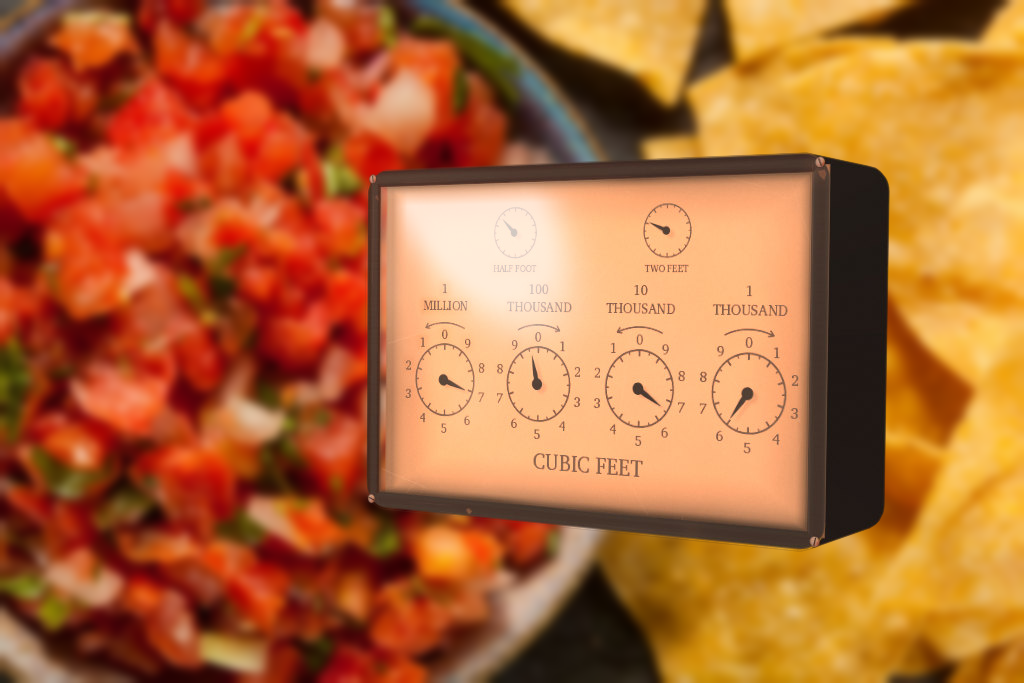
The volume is 696600 (ft³)
